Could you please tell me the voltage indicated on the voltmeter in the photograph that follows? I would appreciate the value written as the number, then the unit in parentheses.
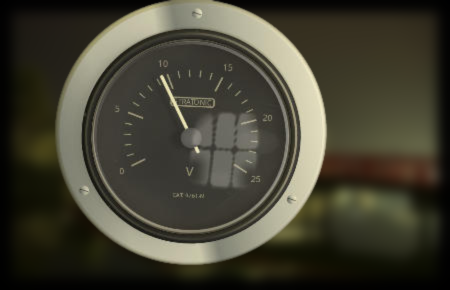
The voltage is 9.5 (V)
